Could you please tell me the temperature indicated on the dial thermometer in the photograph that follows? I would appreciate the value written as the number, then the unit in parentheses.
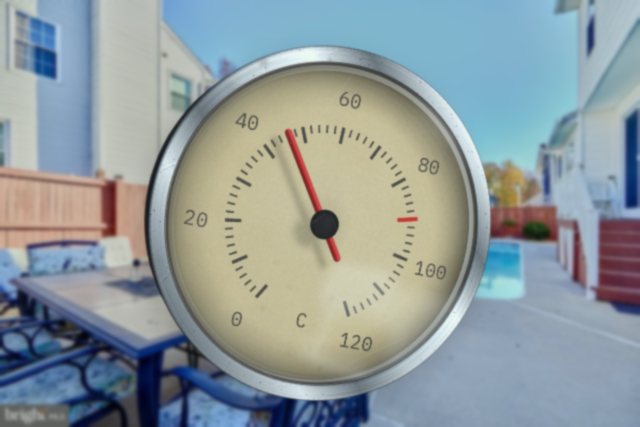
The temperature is 46 (°C)
